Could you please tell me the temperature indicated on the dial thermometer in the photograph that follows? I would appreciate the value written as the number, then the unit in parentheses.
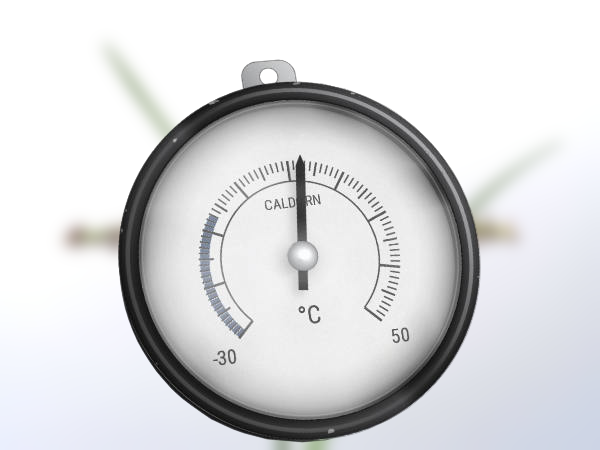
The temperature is 12 (°C)
